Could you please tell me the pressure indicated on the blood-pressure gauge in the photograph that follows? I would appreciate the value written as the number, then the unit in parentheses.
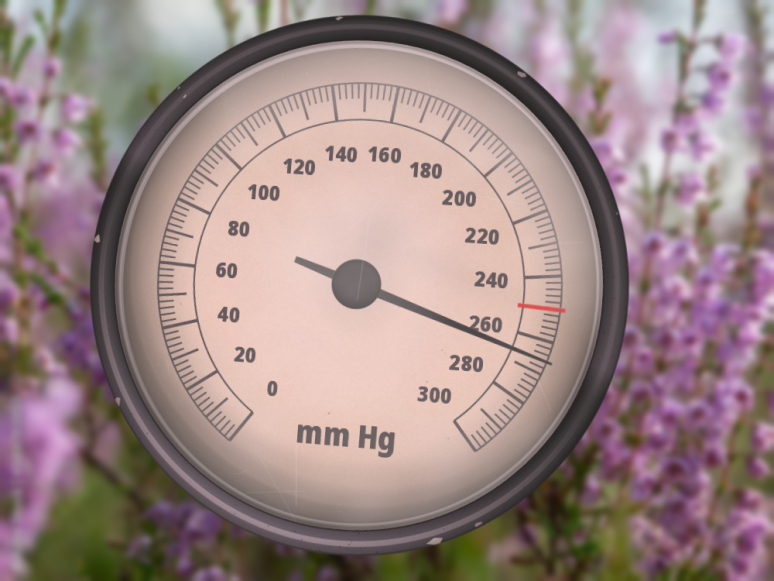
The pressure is 266 (mmHg)
